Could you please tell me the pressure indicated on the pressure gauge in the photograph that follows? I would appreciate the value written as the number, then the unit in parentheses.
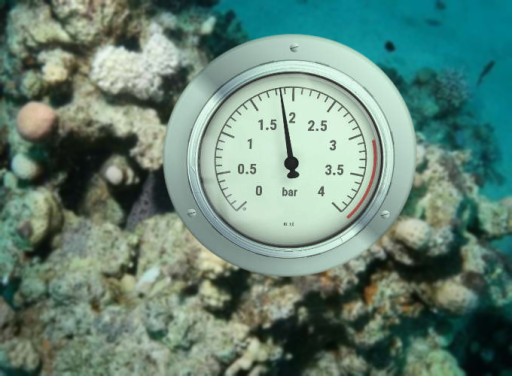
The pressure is 1.85 (bar)
